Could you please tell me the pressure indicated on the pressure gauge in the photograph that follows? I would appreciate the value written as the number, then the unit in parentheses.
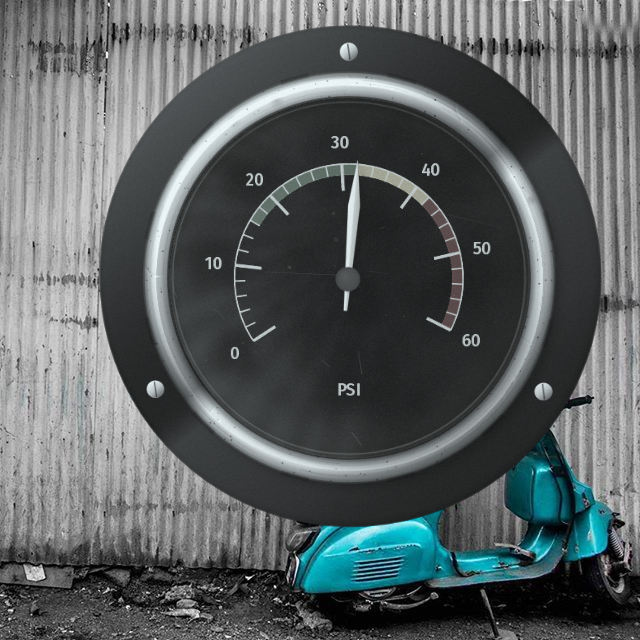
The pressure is 32 (psi)
